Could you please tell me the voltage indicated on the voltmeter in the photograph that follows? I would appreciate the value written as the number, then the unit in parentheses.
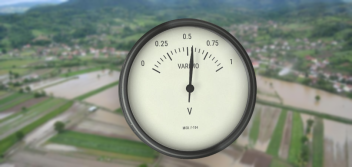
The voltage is 0.55 (V)
